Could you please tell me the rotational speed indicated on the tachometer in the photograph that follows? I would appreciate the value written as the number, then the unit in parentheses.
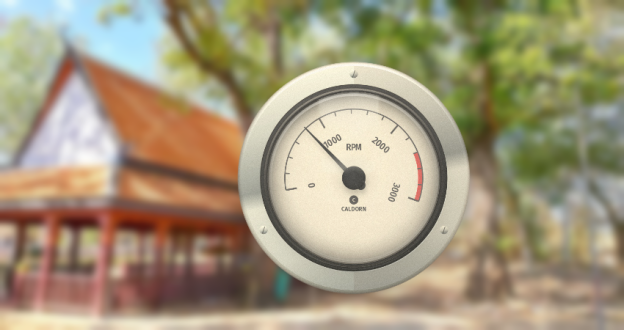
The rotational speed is 800 (rpm)
